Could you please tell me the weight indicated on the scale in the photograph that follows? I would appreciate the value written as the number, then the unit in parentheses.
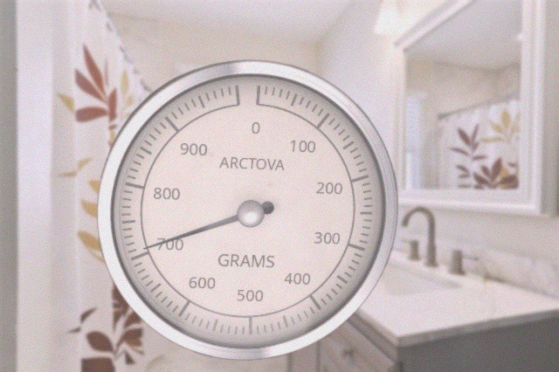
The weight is 710 (g)
